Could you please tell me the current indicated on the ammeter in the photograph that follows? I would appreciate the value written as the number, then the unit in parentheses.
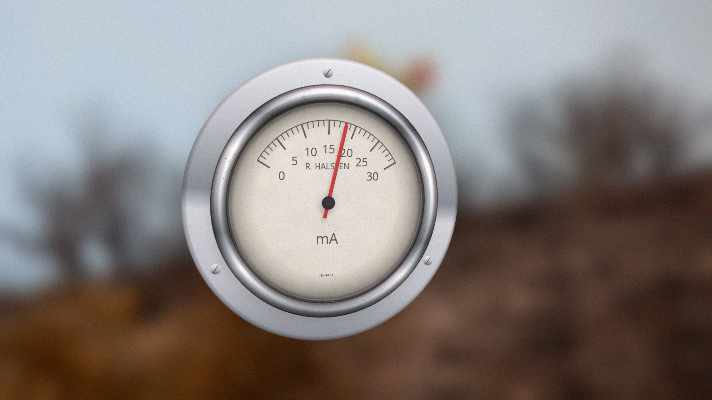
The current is 18 (mA)
